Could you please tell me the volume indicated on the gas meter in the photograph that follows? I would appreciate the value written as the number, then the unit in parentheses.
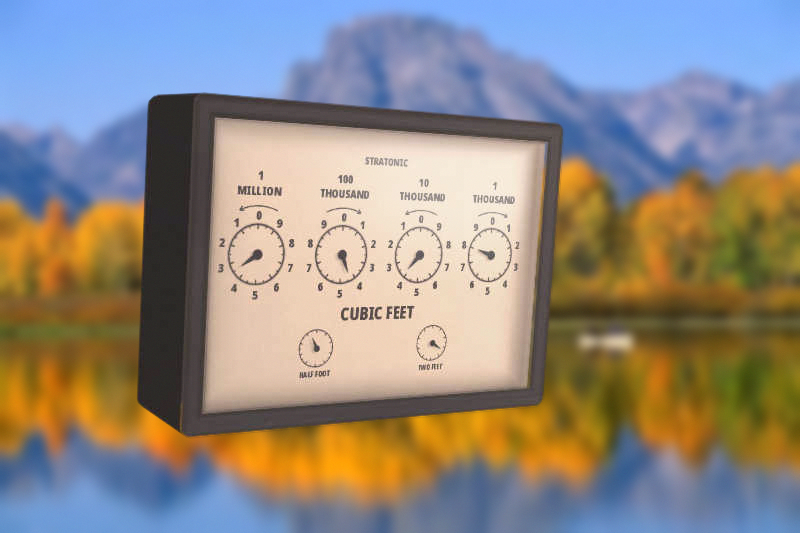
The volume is 343800 (ft³)
